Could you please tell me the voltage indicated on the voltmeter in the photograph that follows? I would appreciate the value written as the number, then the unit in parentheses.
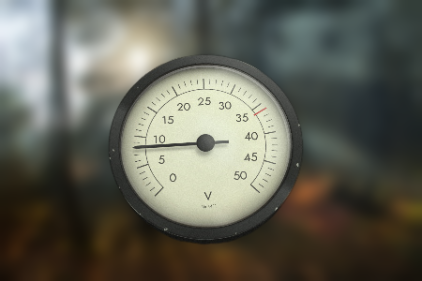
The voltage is 8 (V)
